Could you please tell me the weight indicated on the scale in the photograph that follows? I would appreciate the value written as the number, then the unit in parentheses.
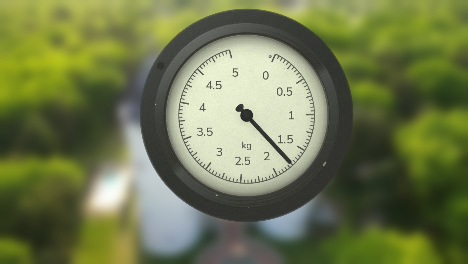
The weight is 1.75 (kg)
